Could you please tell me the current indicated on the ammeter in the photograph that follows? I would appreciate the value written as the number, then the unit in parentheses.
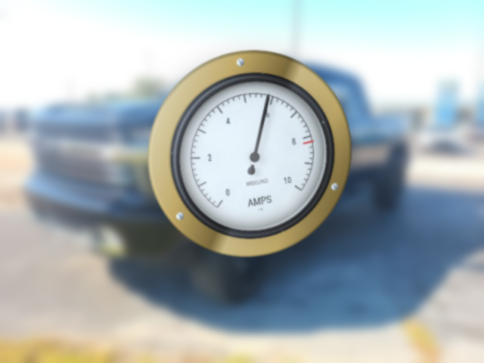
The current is 5.8 (A)
